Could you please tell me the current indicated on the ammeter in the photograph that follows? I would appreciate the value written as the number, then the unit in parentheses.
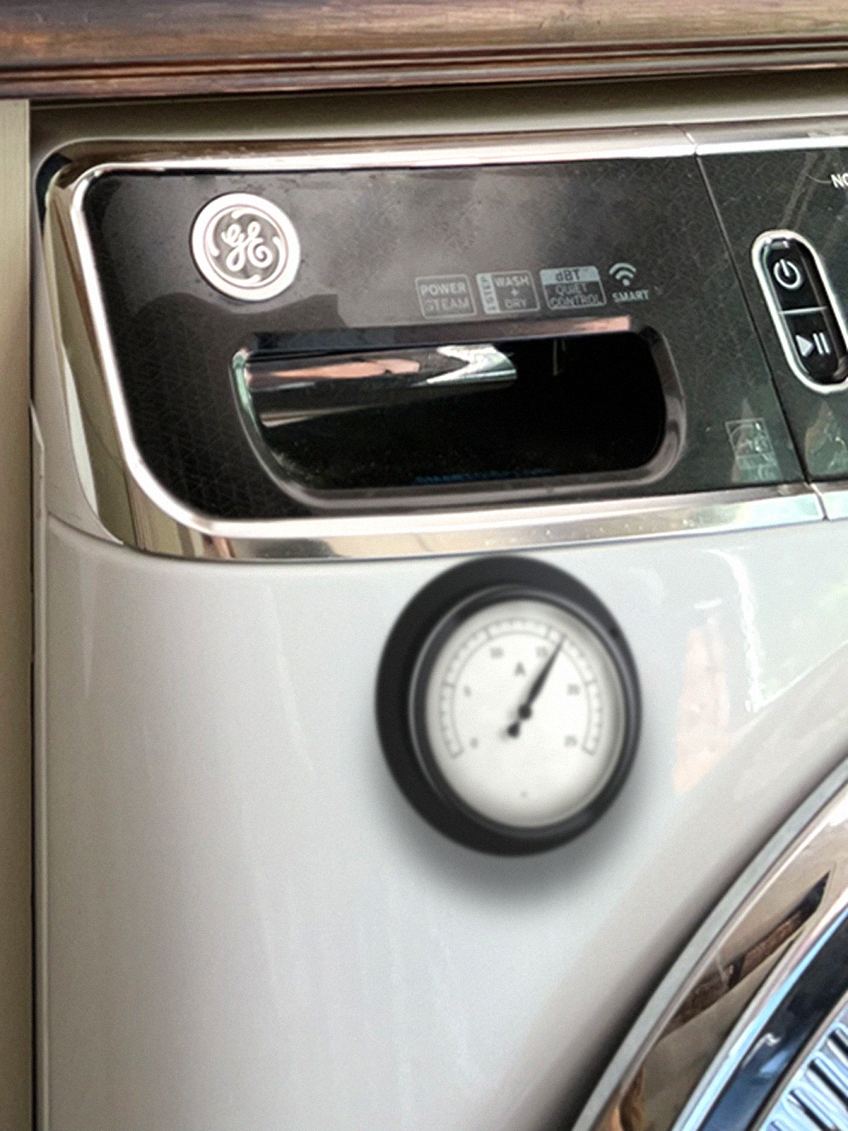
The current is 16 (A)
